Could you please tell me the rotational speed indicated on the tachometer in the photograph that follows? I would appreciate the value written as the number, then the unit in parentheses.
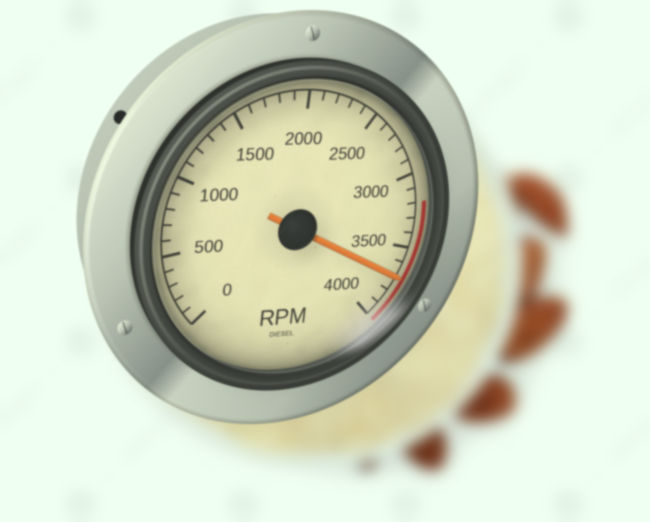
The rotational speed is 3700 (rpm)
